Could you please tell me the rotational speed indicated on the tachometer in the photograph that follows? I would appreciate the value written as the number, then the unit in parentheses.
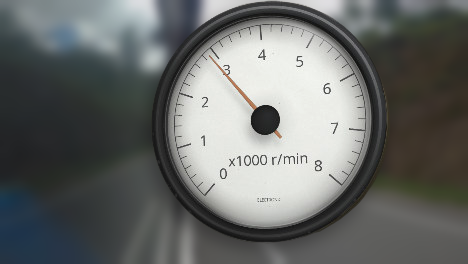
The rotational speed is 2900 (rpm)
